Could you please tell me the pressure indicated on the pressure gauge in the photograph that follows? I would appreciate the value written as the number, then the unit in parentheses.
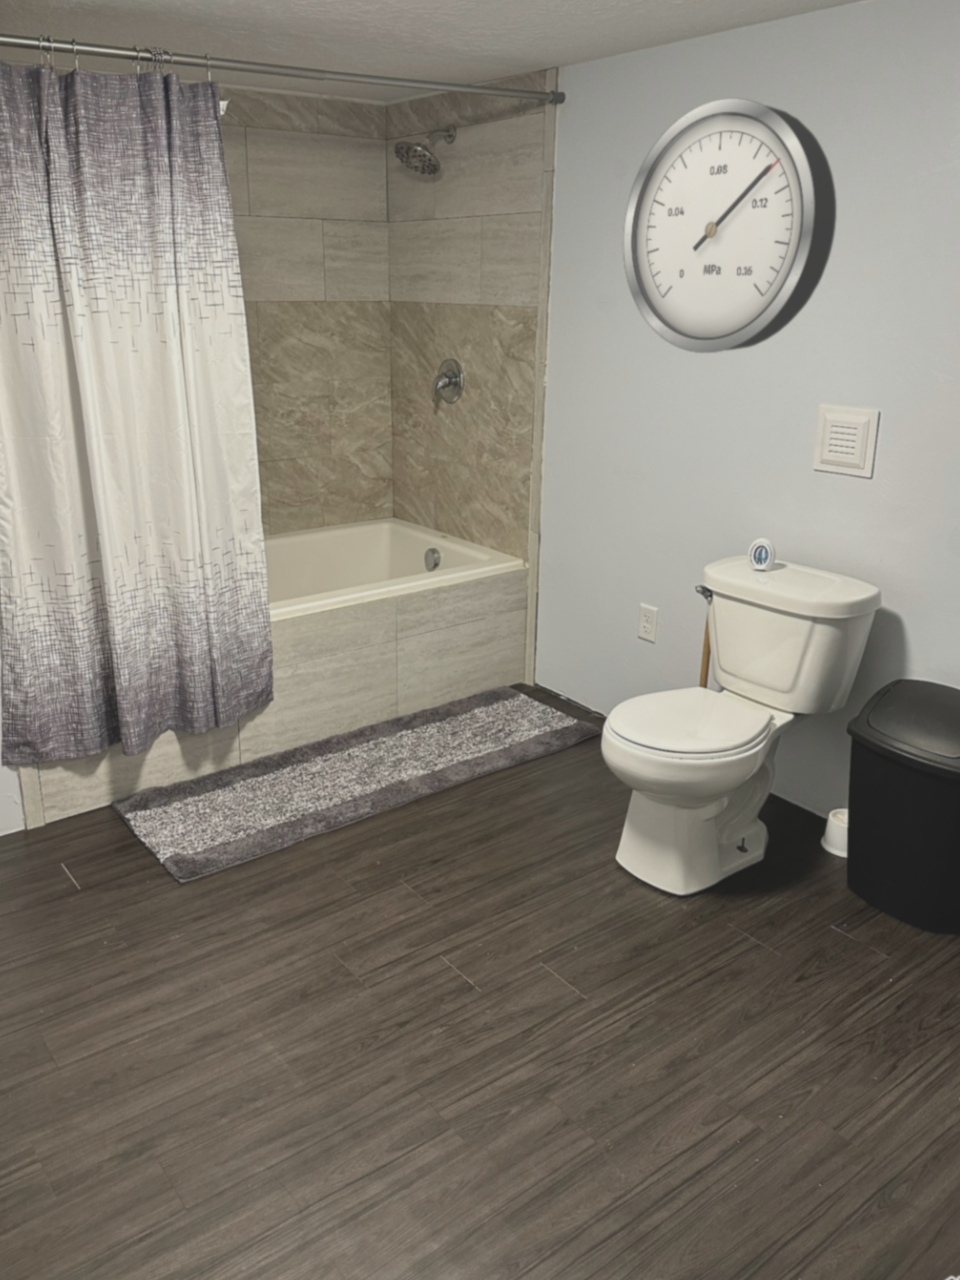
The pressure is 0.11 (MPa)
